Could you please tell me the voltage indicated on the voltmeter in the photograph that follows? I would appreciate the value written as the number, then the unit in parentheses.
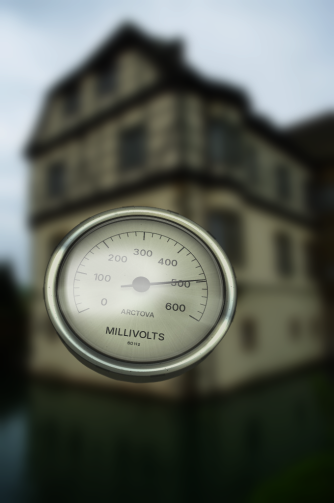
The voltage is 500 (mV)
